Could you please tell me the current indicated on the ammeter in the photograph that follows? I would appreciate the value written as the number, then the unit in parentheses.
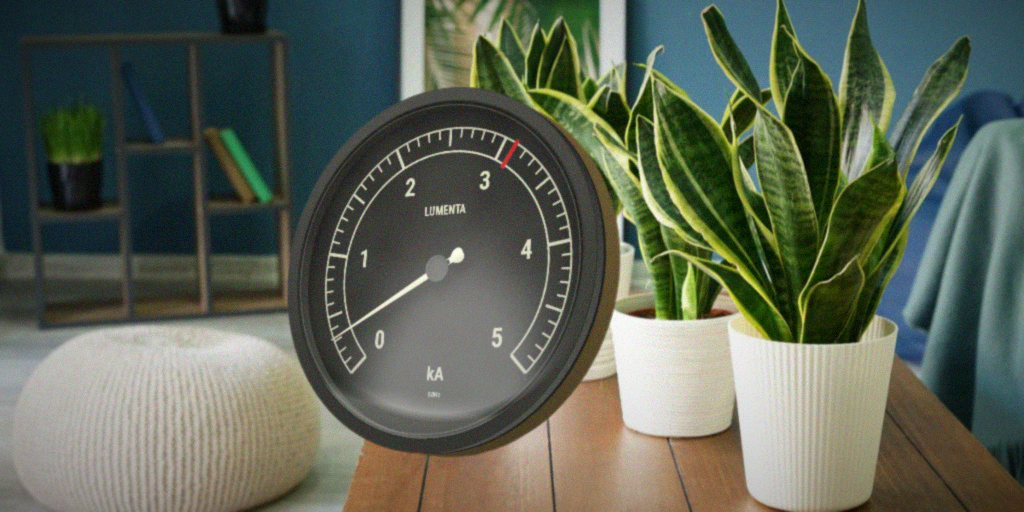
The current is 0.3 (kA)
